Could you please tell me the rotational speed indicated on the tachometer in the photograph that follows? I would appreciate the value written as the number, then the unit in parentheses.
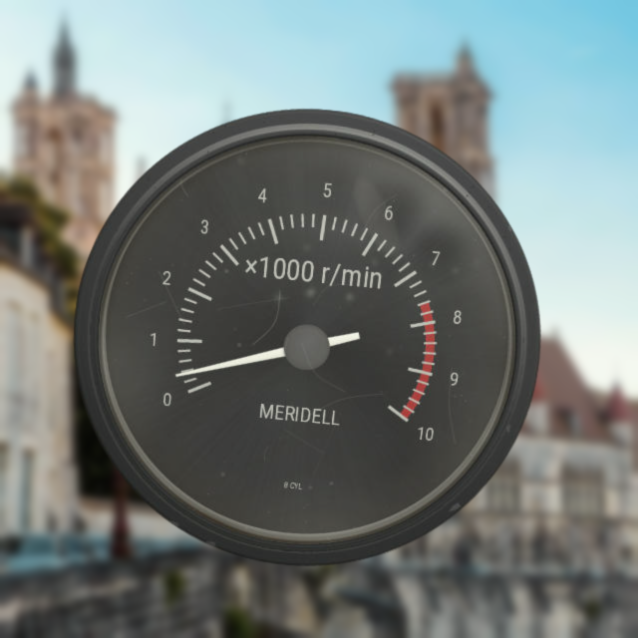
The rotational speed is 400 (rpm)
